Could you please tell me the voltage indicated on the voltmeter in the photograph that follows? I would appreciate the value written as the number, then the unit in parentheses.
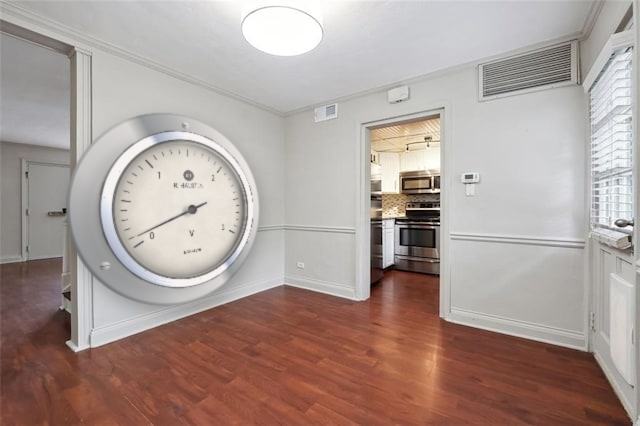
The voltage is 0.1 (V)
